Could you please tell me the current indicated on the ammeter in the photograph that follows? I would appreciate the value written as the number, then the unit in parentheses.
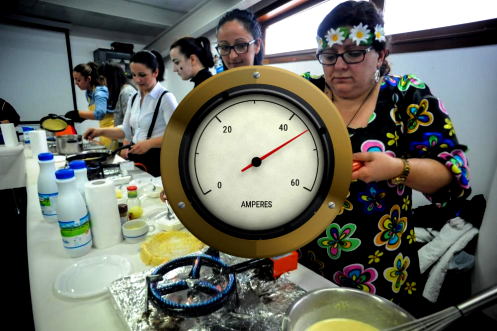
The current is 45 (A)
